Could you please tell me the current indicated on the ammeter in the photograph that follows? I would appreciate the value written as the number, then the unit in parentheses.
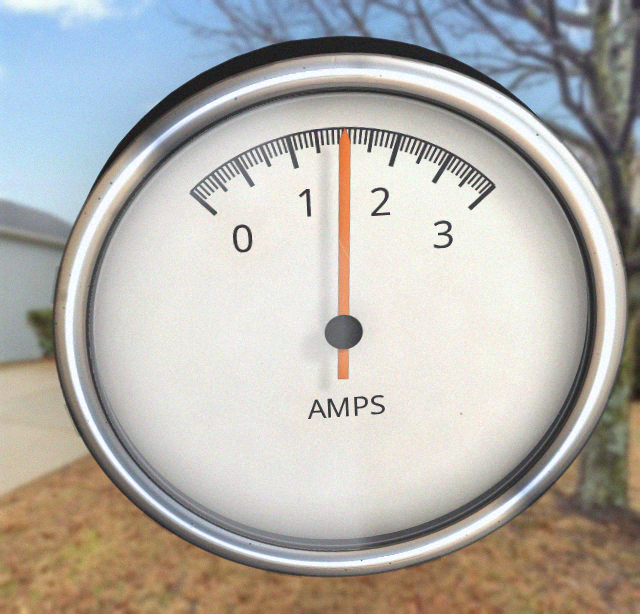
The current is 1.5 (A)
